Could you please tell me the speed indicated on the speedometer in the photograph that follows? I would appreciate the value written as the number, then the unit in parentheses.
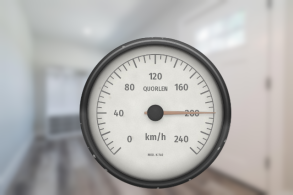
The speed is 200 (km/h)
